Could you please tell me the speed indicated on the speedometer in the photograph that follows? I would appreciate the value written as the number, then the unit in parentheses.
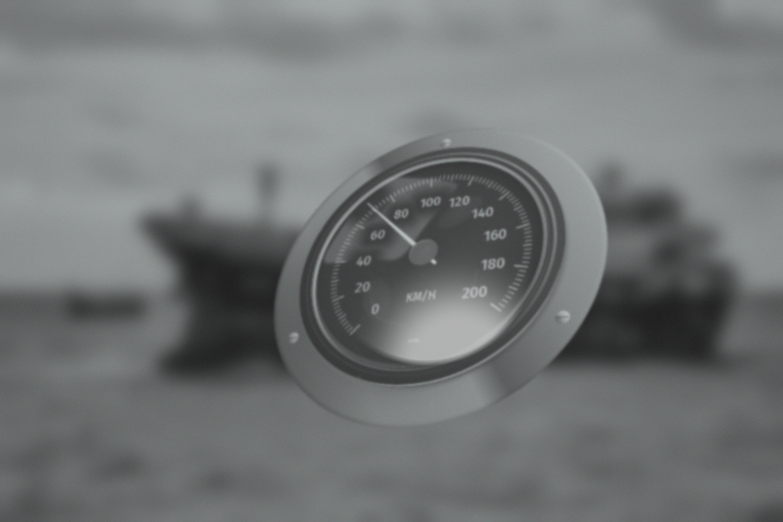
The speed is 70 (km/h)
